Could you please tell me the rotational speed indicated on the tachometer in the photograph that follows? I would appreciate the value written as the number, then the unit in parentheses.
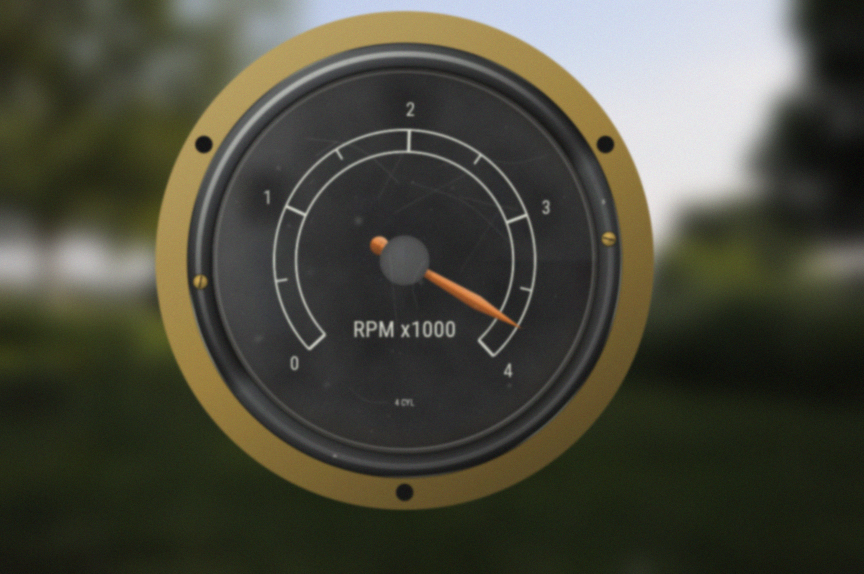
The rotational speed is 3750 (rpm)
